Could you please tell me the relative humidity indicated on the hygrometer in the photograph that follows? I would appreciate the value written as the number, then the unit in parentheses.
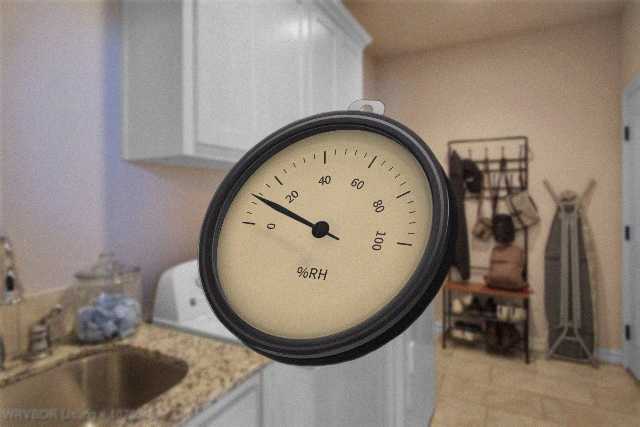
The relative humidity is 10 (%)
